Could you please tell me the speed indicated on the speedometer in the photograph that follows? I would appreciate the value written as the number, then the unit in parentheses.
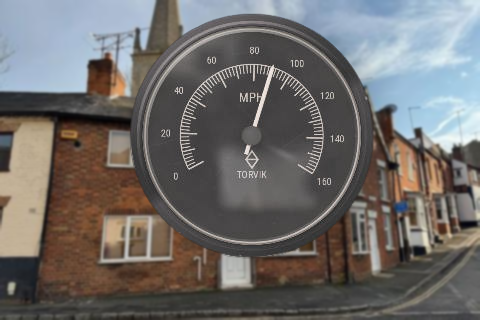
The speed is 90 (mph)
